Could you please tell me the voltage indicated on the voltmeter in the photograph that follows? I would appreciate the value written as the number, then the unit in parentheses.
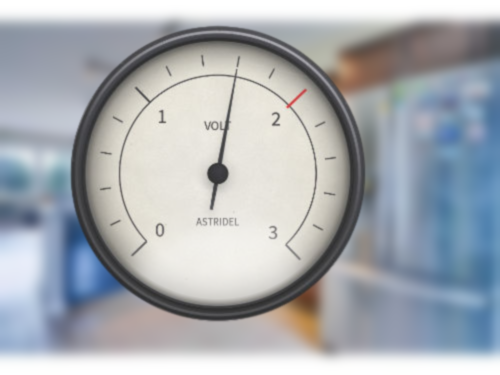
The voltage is 1.6 (V)
